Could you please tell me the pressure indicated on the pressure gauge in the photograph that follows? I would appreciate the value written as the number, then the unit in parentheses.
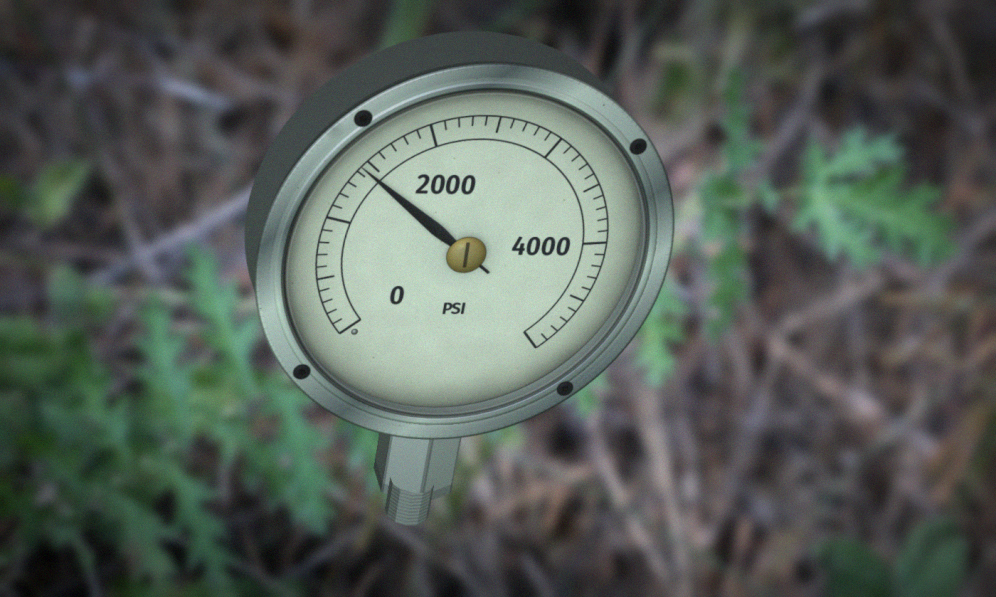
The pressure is 1450 (psi)
